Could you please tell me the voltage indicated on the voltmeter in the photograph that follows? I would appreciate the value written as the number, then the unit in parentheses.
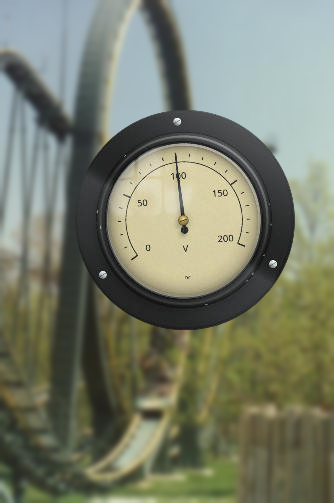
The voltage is 100 (V)
